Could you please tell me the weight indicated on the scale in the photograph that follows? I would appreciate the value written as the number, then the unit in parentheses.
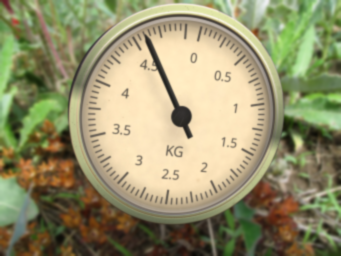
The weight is 4.6 (kg)
